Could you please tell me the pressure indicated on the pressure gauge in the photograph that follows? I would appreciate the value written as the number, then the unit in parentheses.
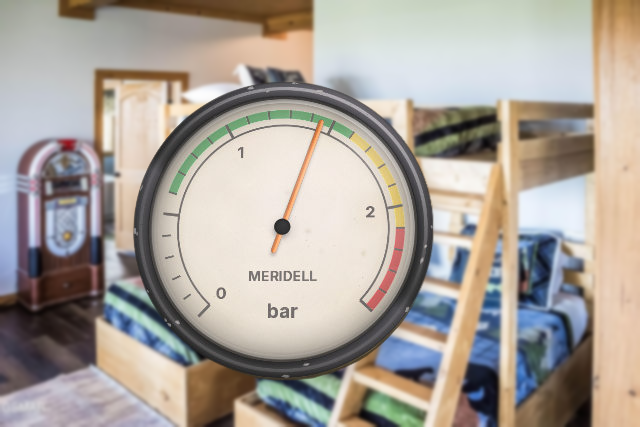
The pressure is 1.45 (bar)
